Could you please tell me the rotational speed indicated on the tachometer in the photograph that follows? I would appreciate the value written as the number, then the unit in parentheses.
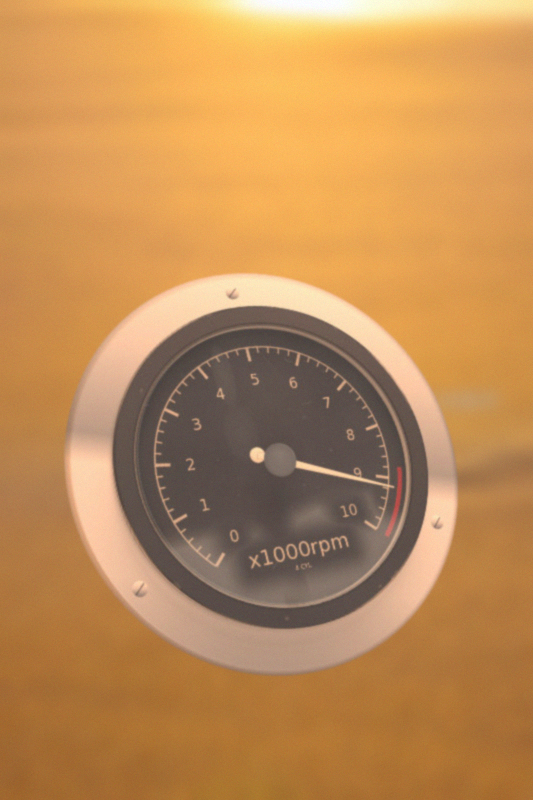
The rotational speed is 9200 (rpm)
